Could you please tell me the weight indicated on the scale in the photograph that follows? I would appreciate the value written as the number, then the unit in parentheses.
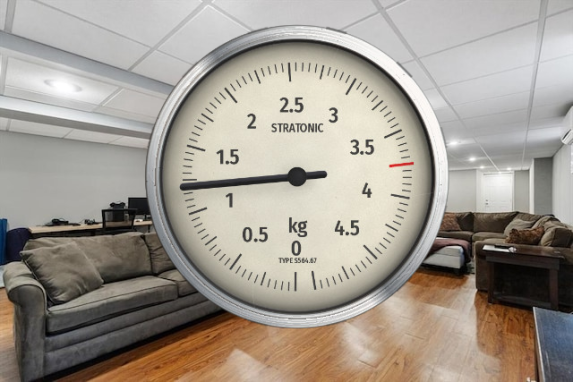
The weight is 1.2 (kg)
